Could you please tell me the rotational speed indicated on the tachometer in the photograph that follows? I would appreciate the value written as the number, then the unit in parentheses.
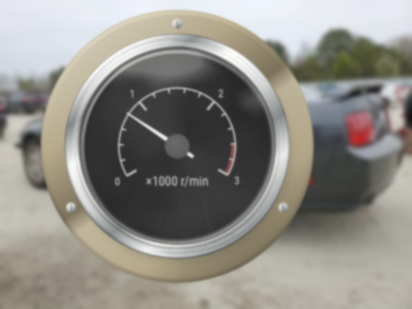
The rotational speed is 800 (rpm)
